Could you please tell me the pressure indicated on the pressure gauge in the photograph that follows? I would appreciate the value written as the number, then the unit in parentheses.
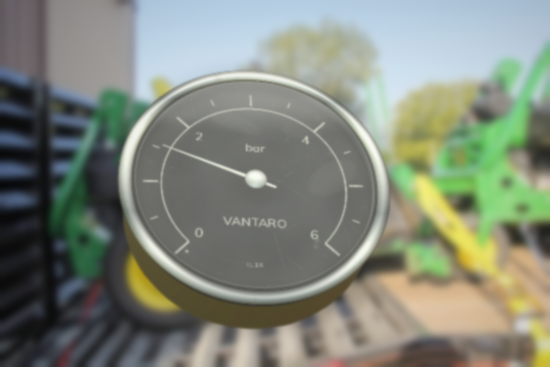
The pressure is 1.5 (bar)
